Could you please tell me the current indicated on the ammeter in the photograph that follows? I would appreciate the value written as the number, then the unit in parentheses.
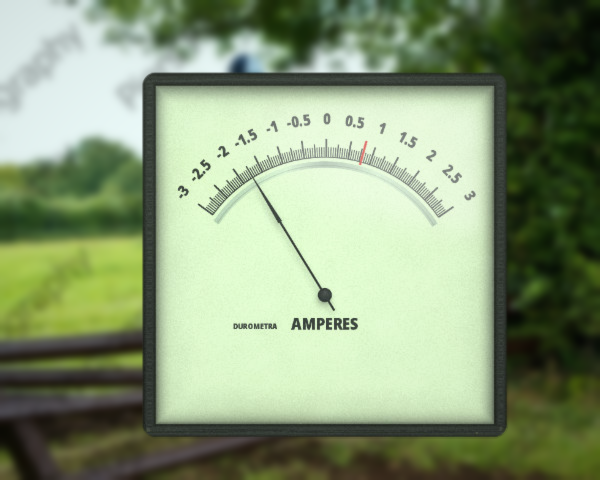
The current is -1.75 (A)
